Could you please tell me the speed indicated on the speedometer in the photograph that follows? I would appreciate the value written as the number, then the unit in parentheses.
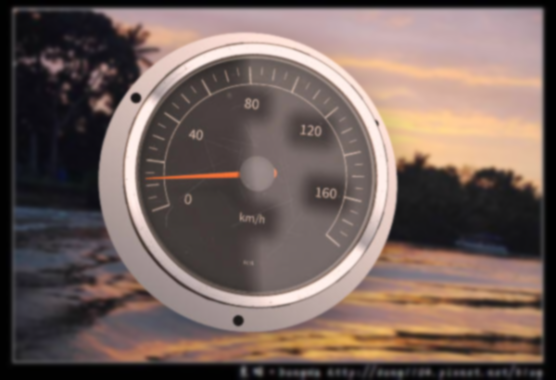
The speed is 12.5 (km/h)
